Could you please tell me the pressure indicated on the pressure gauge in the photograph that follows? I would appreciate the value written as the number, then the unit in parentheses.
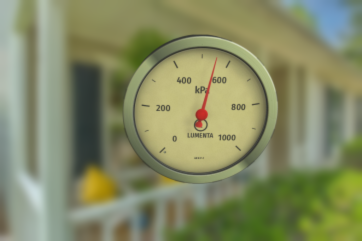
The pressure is 550 (kPa)
